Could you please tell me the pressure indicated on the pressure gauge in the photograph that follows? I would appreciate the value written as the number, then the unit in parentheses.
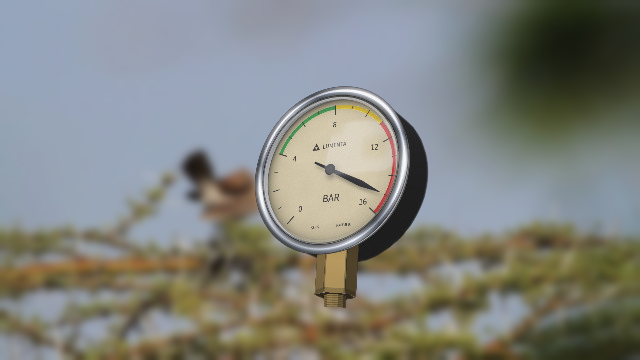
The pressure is 15 (bar)
